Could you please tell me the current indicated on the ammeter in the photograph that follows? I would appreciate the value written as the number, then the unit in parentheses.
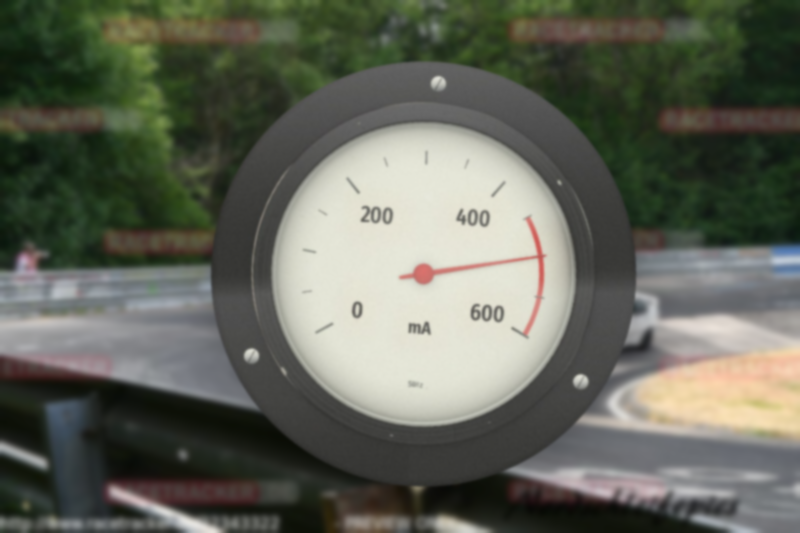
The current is 500 (mA)
